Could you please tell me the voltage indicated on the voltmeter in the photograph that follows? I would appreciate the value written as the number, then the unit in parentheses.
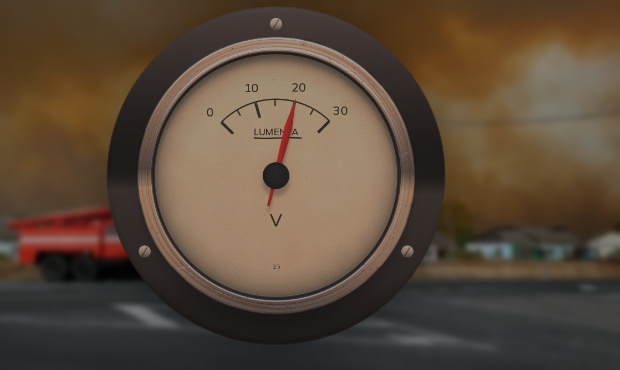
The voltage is 20 (V)
